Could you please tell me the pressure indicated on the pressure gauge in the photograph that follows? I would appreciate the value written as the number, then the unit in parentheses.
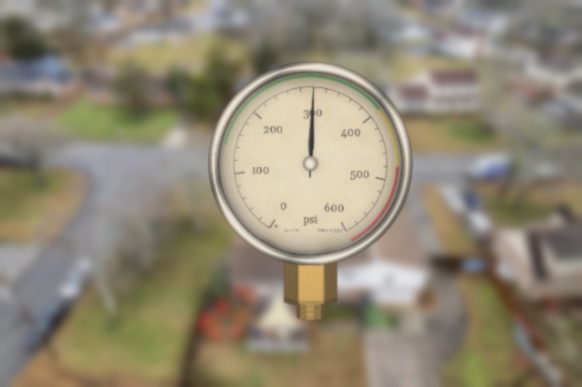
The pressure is 300 (psi)
